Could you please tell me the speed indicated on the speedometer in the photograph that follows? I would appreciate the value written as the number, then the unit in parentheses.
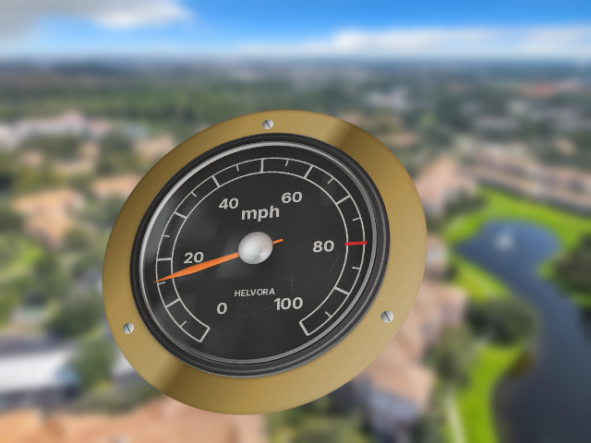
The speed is 15 (mph)
